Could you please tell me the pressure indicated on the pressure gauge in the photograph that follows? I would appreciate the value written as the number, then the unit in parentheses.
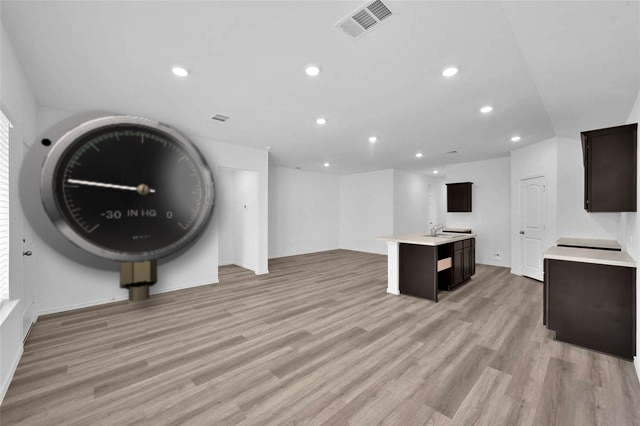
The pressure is -24.5 (inHg)
